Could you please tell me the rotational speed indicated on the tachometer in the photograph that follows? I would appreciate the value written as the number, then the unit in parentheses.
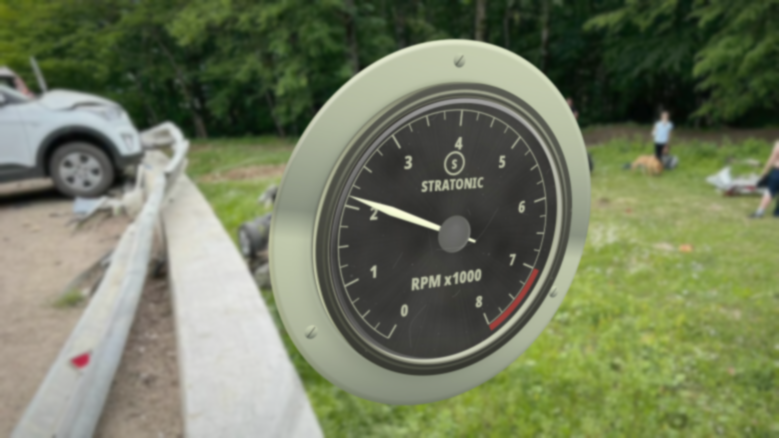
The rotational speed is 2125 (rpm)
